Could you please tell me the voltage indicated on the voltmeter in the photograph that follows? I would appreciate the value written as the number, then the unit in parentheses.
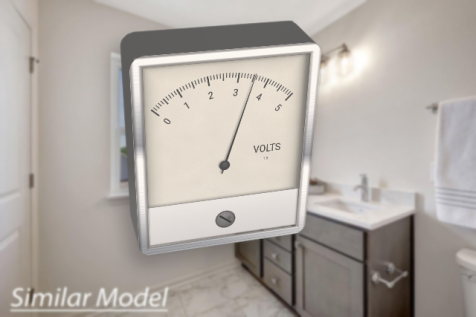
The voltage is 3.5 (V)
